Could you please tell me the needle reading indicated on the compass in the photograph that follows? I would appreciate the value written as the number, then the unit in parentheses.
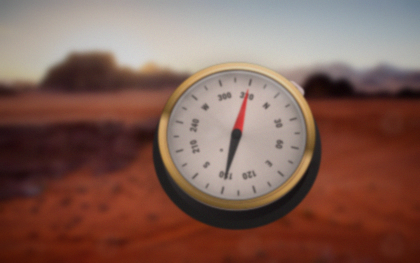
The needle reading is 330 (°)
